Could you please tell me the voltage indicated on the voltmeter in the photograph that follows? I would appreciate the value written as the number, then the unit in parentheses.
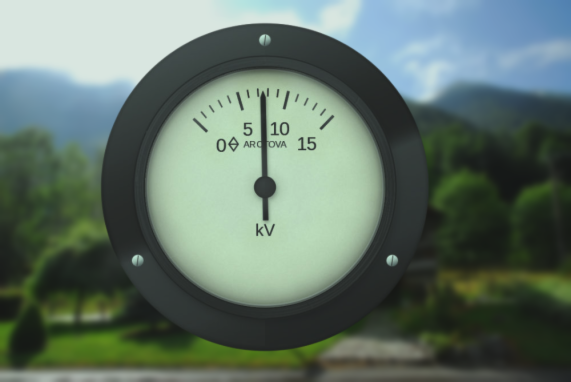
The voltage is 7.5 (kV)
